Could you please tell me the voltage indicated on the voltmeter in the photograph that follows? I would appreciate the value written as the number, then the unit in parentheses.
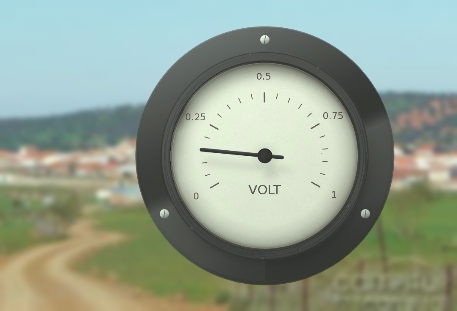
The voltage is 0.15 (V)
